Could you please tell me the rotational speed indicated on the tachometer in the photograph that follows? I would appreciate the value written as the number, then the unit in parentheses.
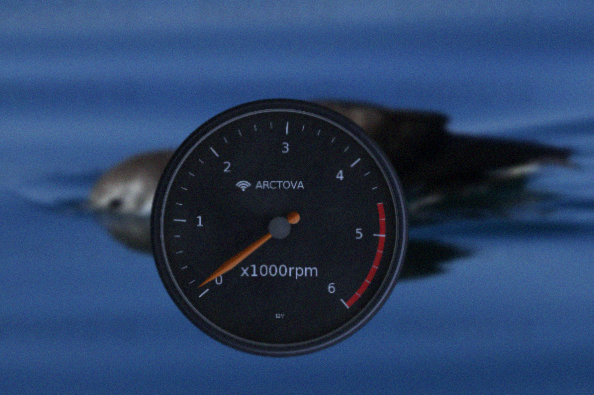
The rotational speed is 100 (rpm)
